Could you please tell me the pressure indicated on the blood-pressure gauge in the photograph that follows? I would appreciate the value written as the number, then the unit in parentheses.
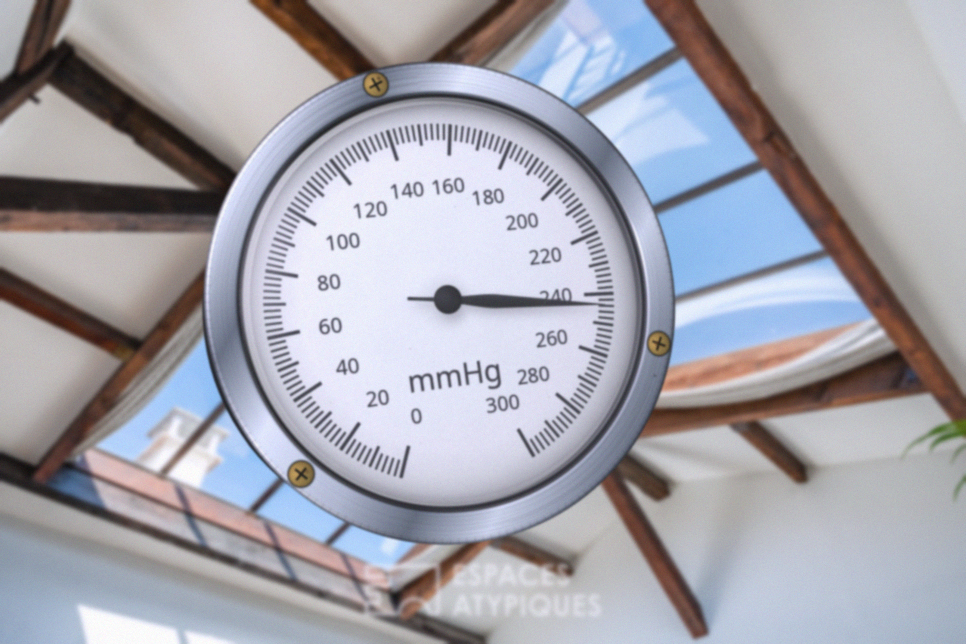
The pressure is 244 (mmHg)
